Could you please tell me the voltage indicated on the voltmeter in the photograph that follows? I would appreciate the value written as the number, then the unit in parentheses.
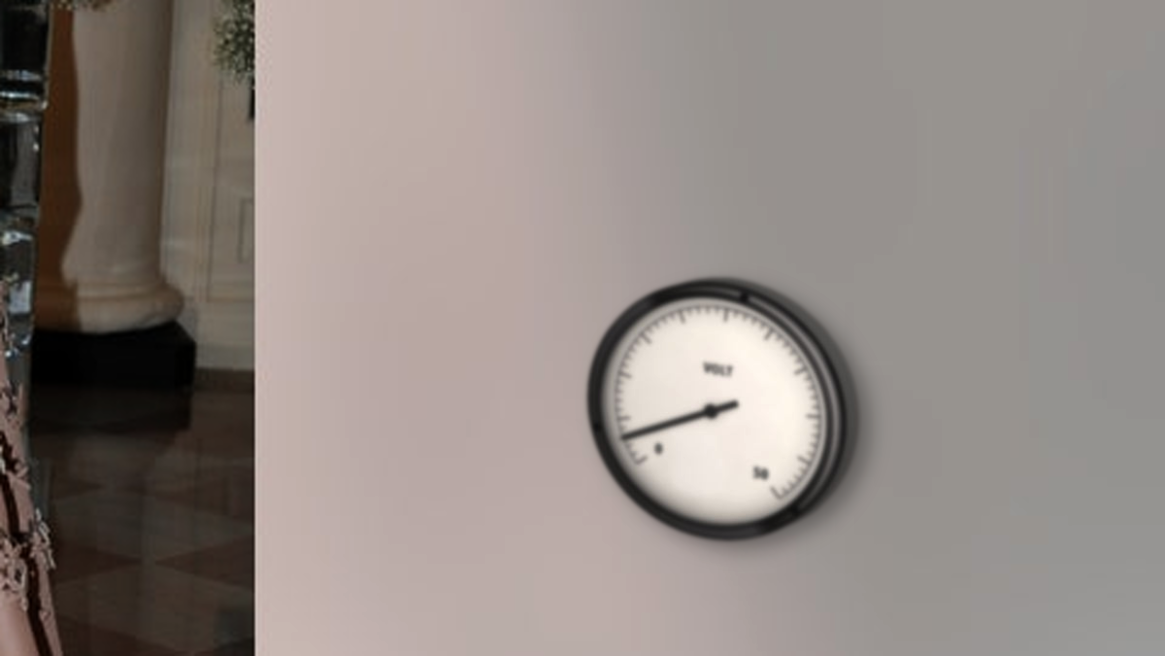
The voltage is 3 (V)
